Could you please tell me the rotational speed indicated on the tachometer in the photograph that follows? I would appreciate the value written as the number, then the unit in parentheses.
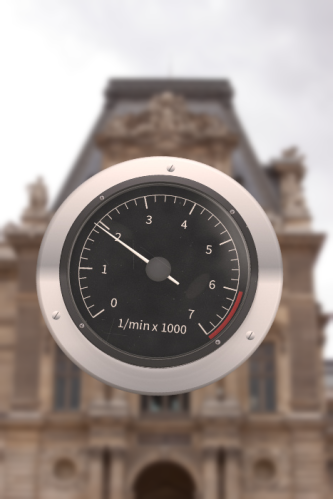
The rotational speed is 1900 (rpm)
